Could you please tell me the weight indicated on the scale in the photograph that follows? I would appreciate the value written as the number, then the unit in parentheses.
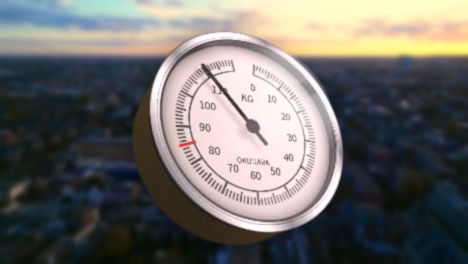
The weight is 110 (kg)
